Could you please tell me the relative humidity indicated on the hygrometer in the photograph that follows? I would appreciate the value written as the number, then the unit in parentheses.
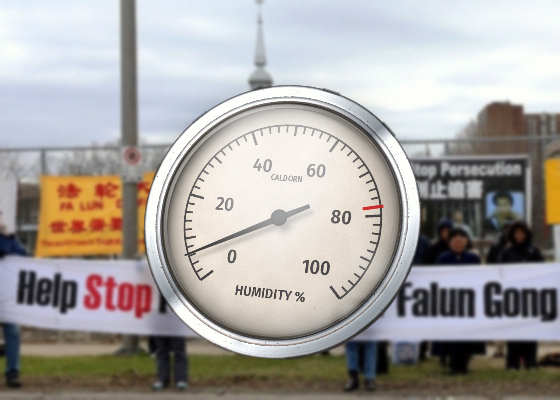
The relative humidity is 6 (%)
